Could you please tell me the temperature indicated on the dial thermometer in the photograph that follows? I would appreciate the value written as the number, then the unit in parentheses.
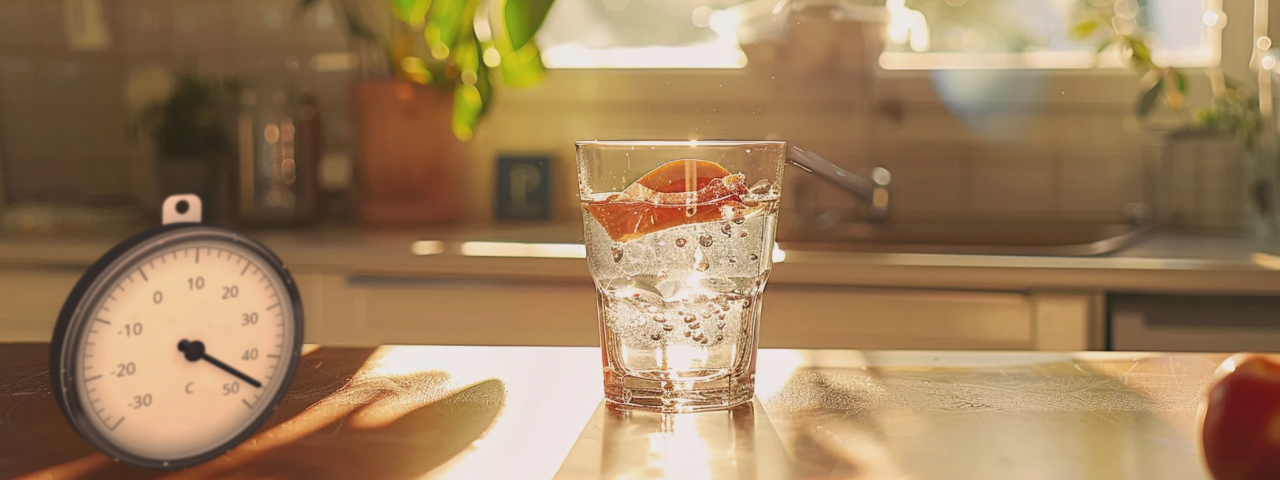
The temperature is 46 (°C)
